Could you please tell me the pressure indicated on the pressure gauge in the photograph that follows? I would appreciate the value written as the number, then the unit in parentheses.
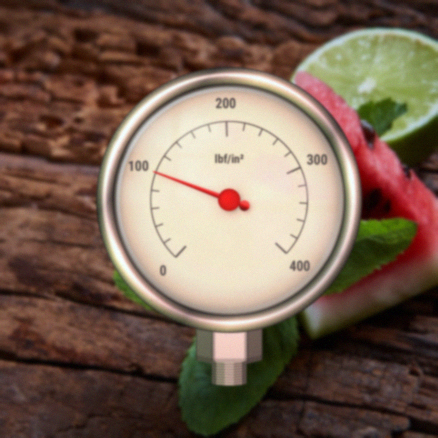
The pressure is 100 (psi)
